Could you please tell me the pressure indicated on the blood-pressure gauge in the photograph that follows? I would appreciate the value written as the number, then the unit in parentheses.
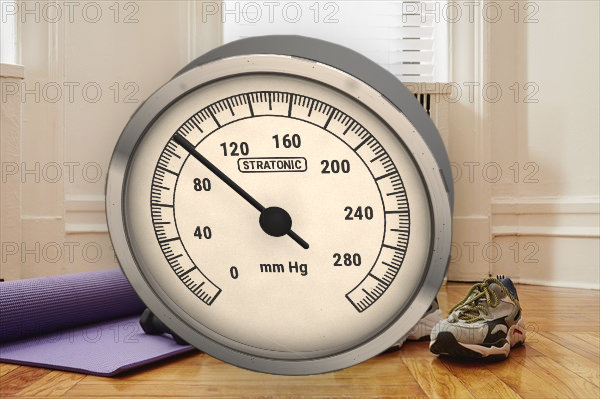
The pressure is 100 (mmHg)
